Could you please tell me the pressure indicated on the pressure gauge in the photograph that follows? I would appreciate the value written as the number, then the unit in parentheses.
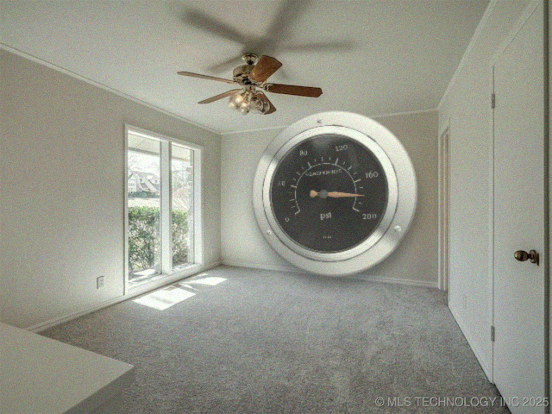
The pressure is 180 (psi)
